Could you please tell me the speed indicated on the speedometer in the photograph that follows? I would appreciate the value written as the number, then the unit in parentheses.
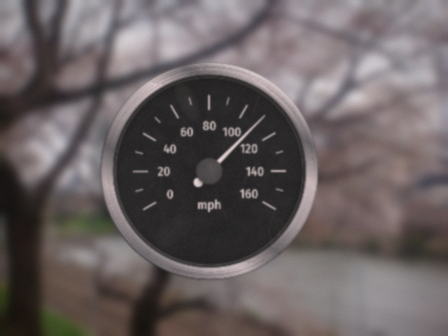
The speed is 110 (mph)
